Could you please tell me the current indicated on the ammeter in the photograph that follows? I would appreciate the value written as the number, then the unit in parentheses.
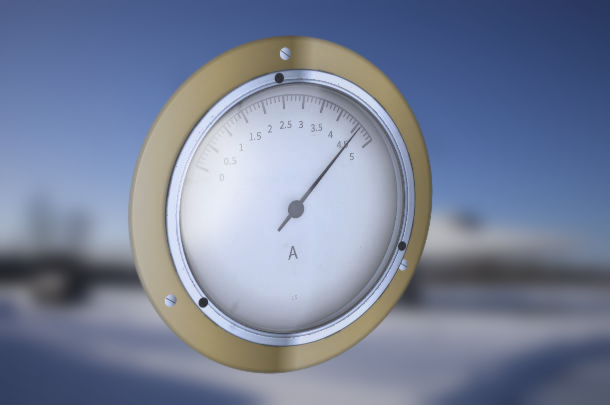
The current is 4.5 (A)
